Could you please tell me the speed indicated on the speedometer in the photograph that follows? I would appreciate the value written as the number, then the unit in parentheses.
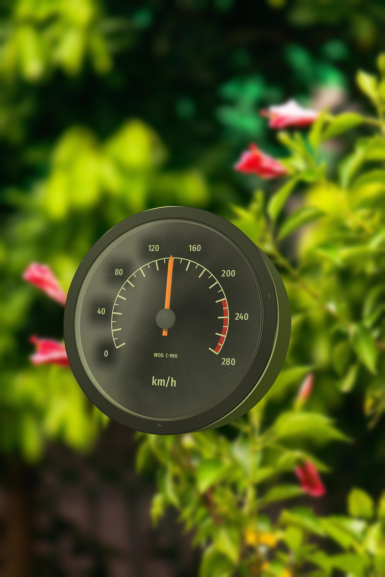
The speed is 140 (km/h)
